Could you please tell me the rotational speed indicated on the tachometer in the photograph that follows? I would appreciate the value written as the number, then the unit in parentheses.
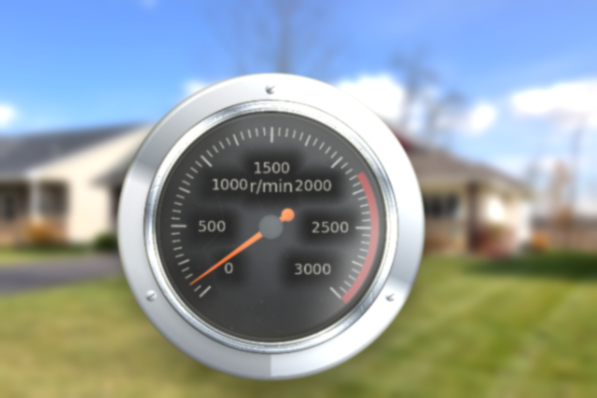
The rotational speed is 100 (rpm)
